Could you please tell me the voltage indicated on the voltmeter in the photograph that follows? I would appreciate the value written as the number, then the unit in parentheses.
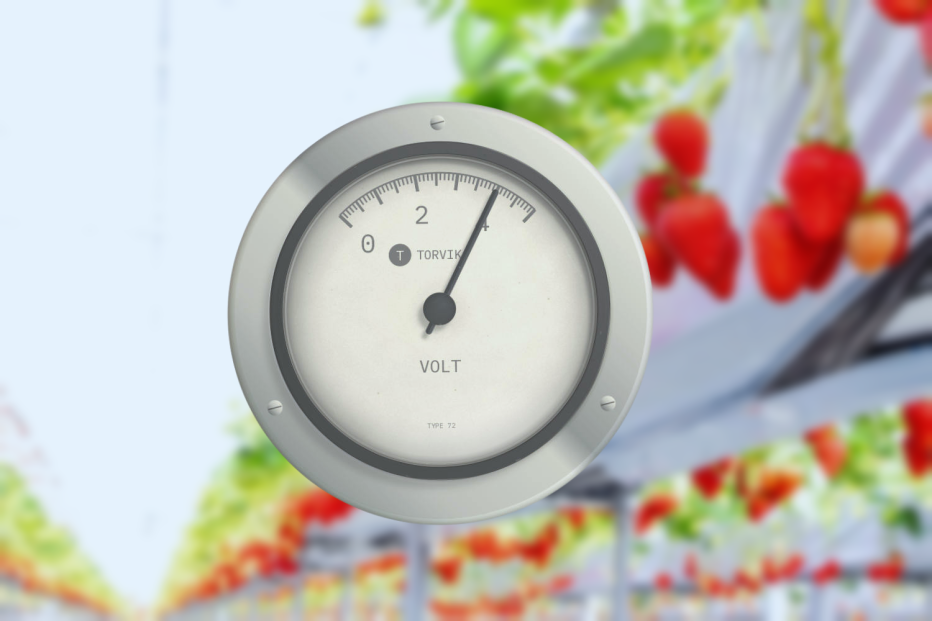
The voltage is 4 (V)
